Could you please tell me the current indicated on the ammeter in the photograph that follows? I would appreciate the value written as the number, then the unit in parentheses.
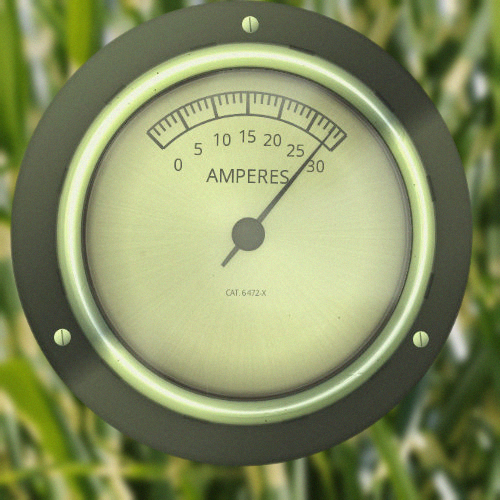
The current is 28 (A)
